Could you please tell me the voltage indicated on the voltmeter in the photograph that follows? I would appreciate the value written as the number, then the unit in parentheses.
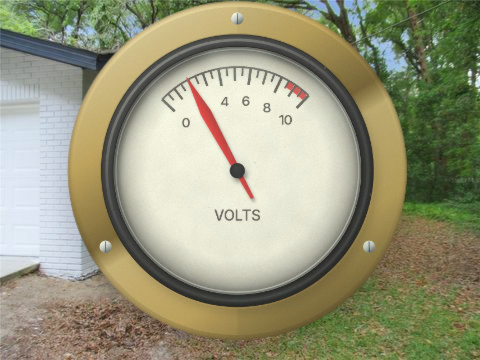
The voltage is 2 (V)
